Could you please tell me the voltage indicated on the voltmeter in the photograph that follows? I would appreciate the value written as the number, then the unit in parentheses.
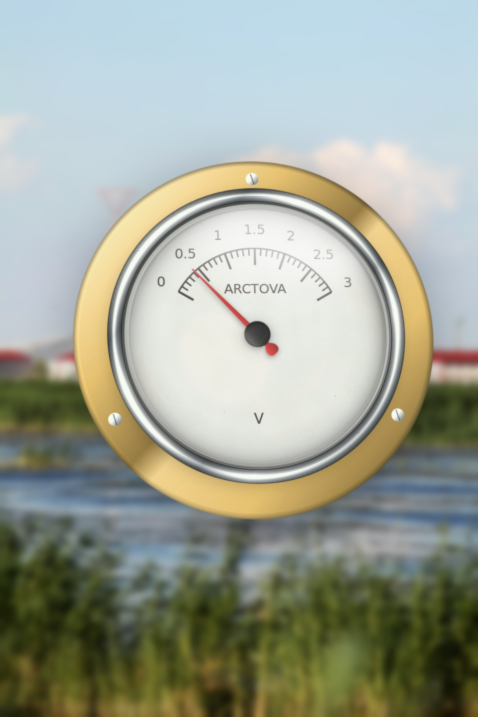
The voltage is 0.4 (V)
